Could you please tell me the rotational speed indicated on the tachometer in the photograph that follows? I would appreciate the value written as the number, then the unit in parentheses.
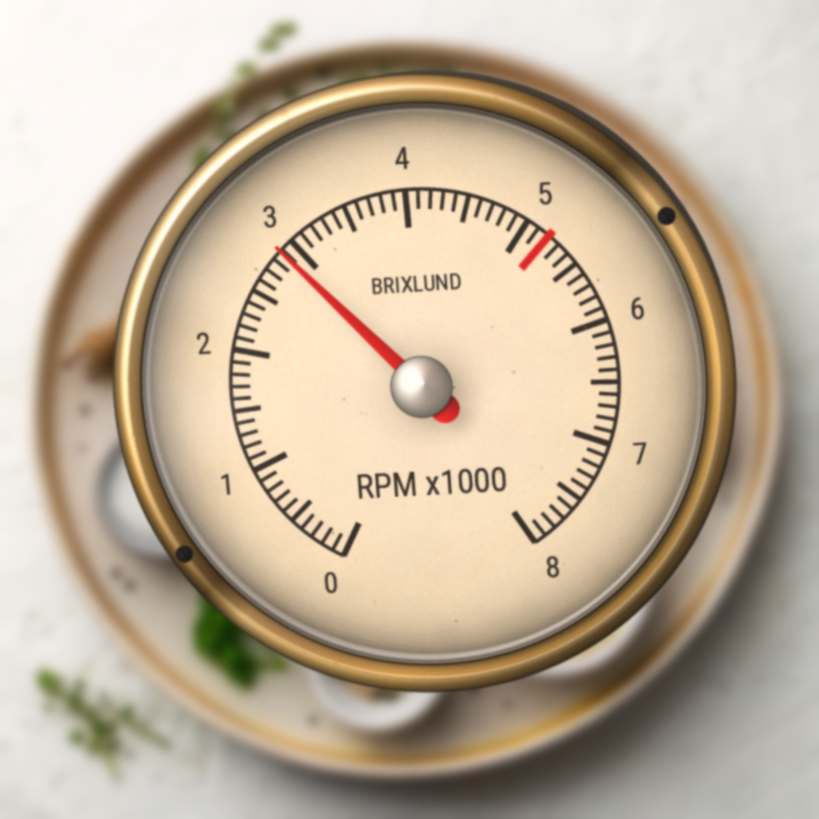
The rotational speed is 2900 (rpm)
